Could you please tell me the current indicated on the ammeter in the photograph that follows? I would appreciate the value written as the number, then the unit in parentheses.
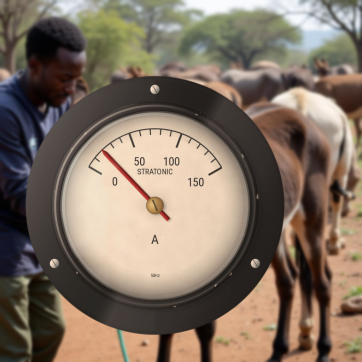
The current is 20 (A)
